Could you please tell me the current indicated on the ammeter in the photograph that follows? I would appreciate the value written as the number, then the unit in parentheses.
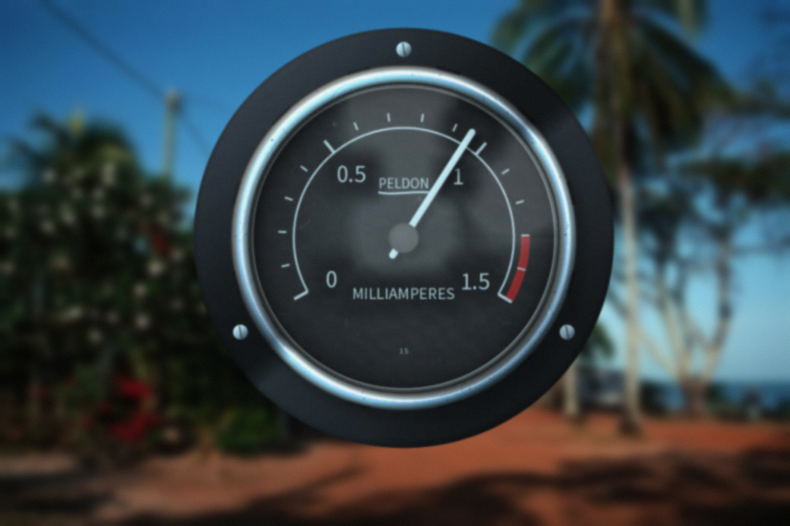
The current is 0.95 (mA)
